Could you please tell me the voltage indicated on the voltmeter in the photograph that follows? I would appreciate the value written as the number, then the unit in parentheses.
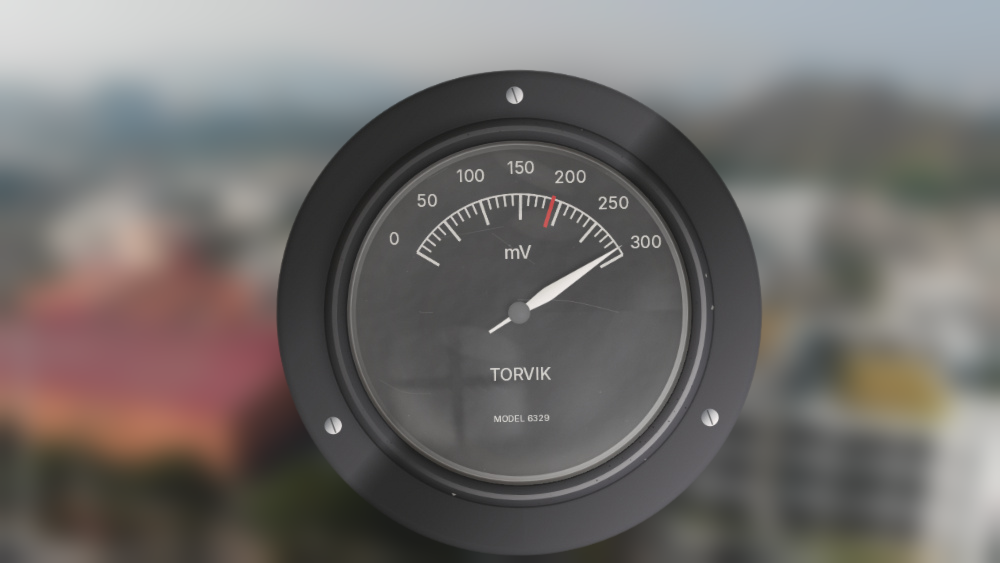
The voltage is 290 (mV)
